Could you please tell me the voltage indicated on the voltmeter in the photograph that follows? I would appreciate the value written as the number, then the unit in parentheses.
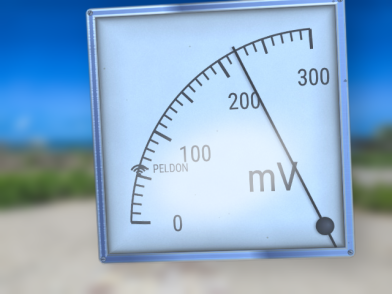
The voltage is 220 (mV)
